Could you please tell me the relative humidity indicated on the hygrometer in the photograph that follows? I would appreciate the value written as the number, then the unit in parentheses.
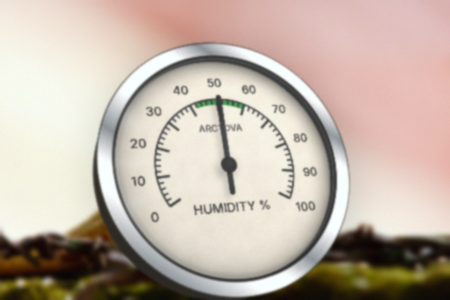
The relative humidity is 50 (%)
